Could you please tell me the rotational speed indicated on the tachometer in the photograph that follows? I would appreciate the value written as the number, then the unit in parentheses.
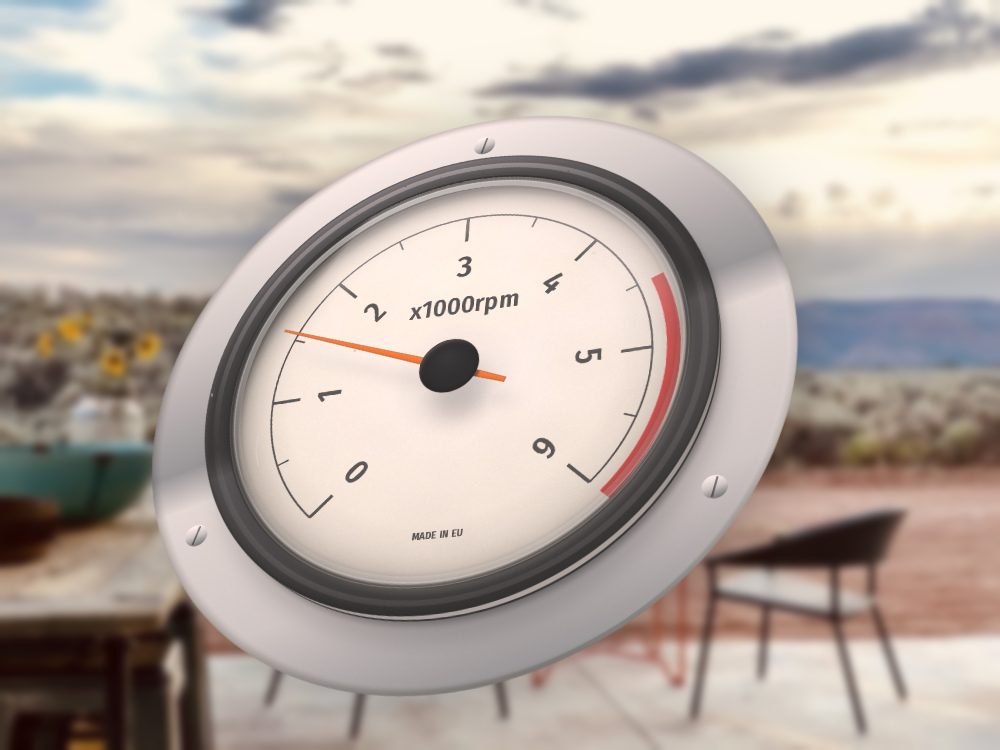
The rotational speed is 1500 (rpm)
